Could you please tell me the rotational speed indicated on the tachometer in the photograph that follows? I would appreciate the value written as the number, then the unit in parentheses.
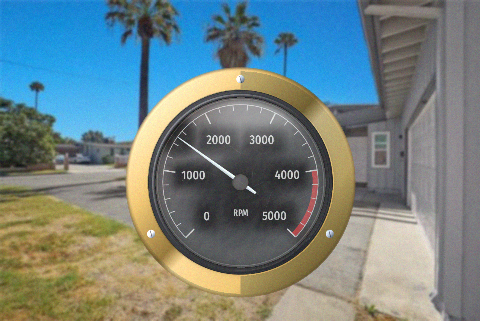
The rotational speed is 1500 (rpm)
